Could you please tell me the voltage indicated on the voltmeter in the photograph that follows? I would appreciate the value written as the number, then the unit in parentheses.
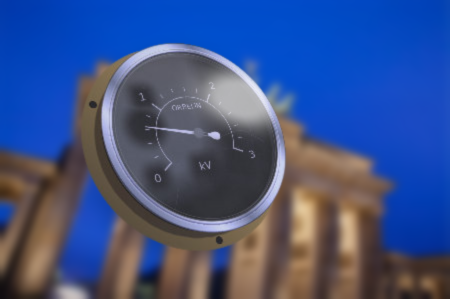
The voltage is 0.6 (kV)
